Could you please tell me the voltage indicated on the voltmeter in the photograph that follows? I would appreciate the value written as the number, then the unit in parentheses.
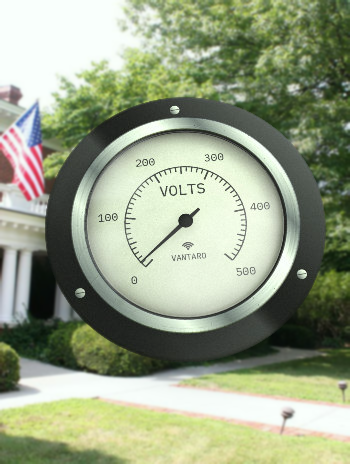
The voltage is 10 (V)
